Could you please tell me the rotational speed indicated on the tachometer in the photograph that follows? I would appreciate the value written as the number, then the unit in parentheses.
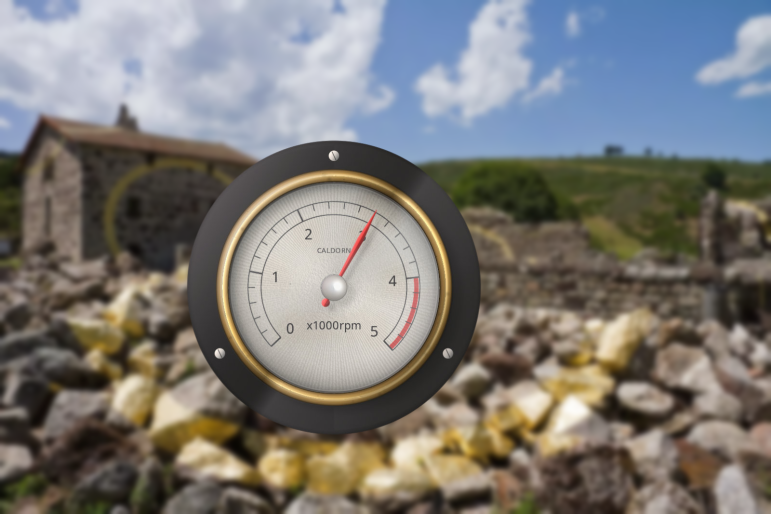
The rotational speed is 3000 (rpm)
